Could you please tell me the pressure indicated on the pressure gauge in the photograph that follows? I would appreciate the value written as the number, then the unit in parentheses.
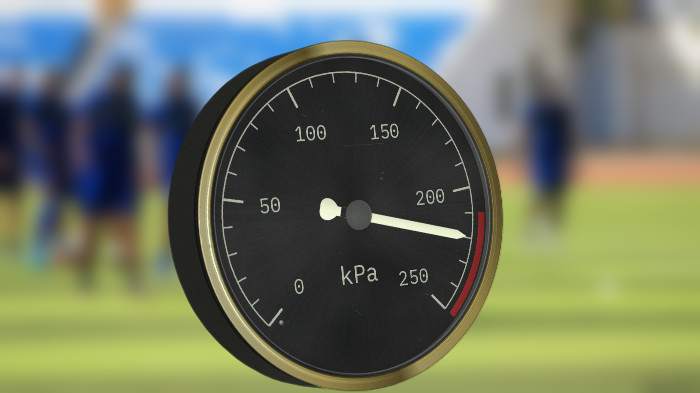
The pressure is 220 (kPa)
